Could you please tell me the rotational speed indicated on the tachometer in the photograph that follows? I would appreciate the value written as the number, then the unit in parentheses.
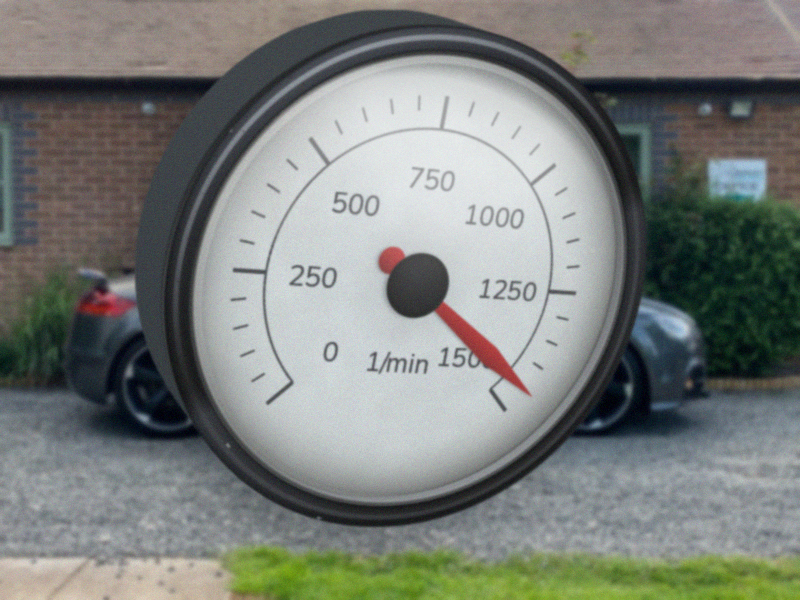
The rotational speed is 1450 (rpm)
